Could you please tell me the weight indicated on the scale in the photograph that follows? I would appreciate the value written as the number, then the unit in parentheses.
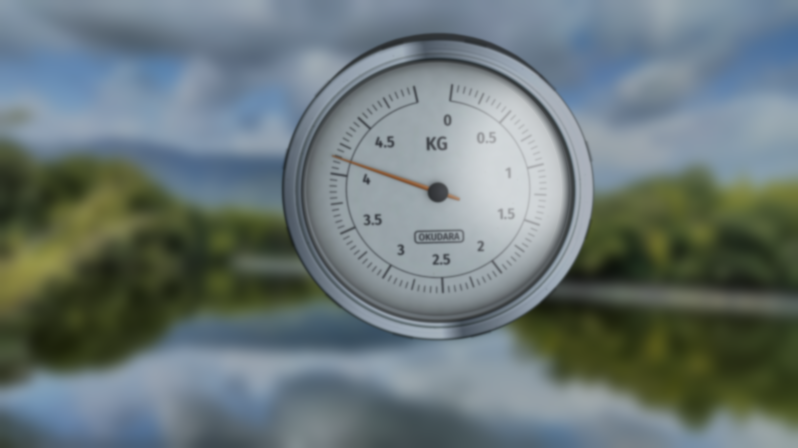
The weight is 4.15 (kg)
